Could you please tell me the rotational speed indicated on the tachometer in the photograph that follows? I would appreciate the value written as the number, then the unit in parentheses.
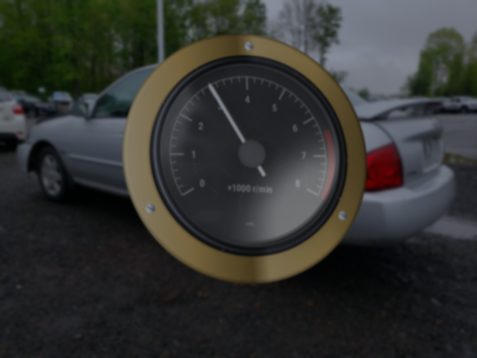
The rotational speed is 3000 (rpm)
